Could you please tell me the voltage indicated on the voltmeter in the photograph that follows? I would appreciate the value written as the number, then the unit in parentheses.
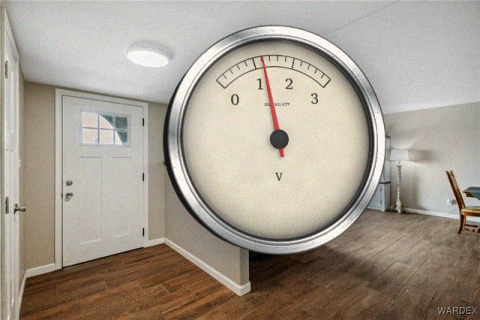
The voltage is 1.2 (V)
